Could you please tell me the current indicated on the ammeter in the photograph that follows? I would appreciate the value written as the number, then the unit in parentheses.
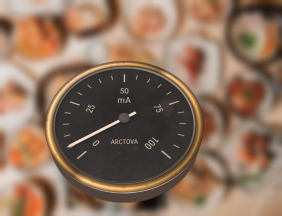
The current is 5 (mA)
